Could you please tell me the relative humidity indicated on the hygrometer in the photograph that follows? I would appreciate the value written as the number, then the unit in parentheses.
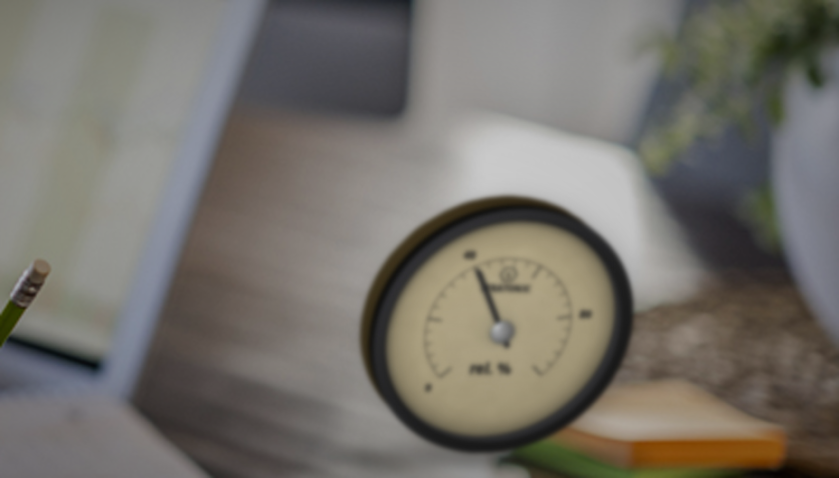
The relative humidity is 40 (%)
